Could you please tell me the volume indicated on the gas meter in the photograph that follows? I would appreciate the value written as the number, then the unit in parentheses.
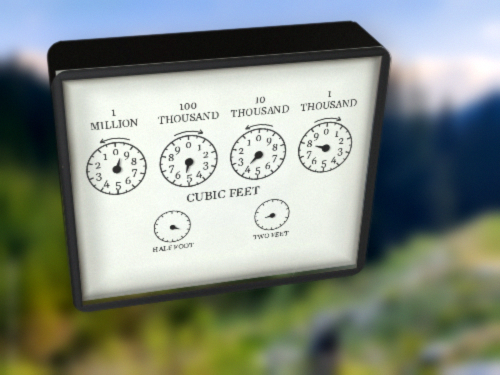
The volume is 953800 (ft³)
